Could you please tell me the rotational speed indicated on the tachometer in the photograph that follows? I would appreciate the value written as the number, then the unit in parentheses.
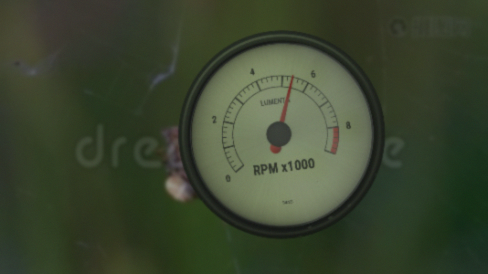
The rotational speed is 5400 (rpm)
